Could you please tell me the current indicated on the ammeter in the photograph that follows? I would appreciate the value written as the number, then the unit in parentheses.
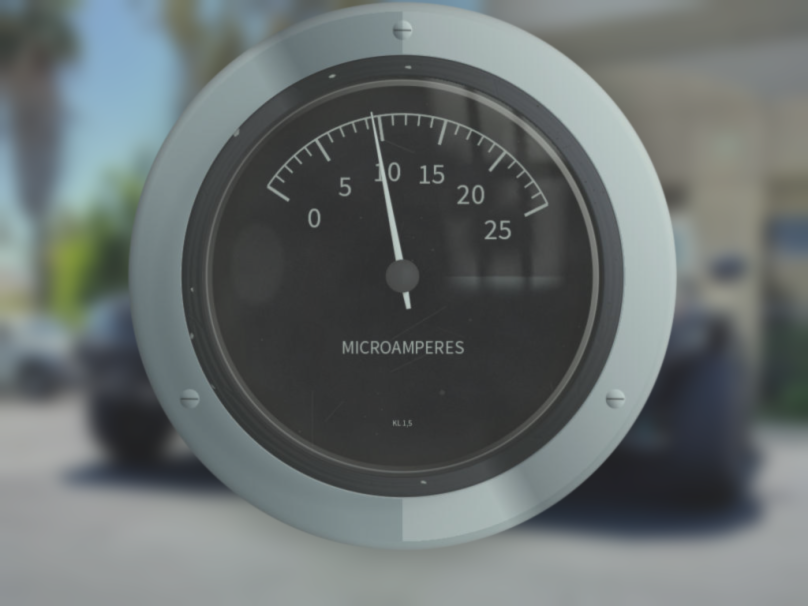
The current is 9.5 (µA)
